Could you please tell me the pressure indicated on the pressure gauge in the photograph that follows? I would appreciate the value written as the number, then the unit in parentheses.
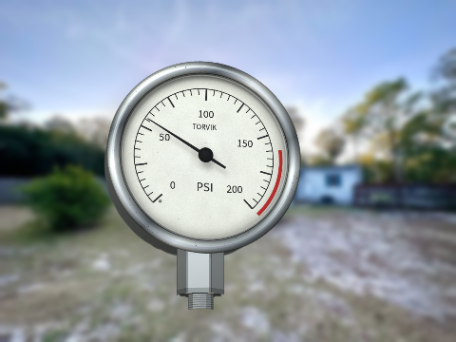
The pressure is 55 (psi)
